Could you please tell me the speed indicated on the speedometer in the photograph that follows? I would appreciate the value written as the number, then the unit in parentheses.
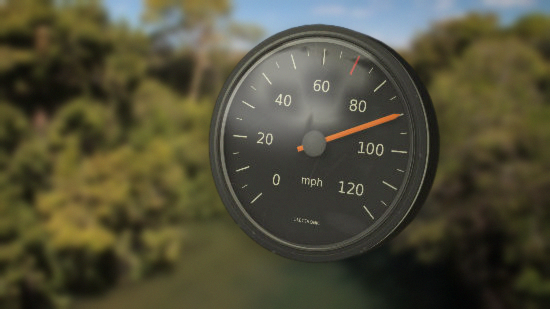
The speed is 90 (mph)
